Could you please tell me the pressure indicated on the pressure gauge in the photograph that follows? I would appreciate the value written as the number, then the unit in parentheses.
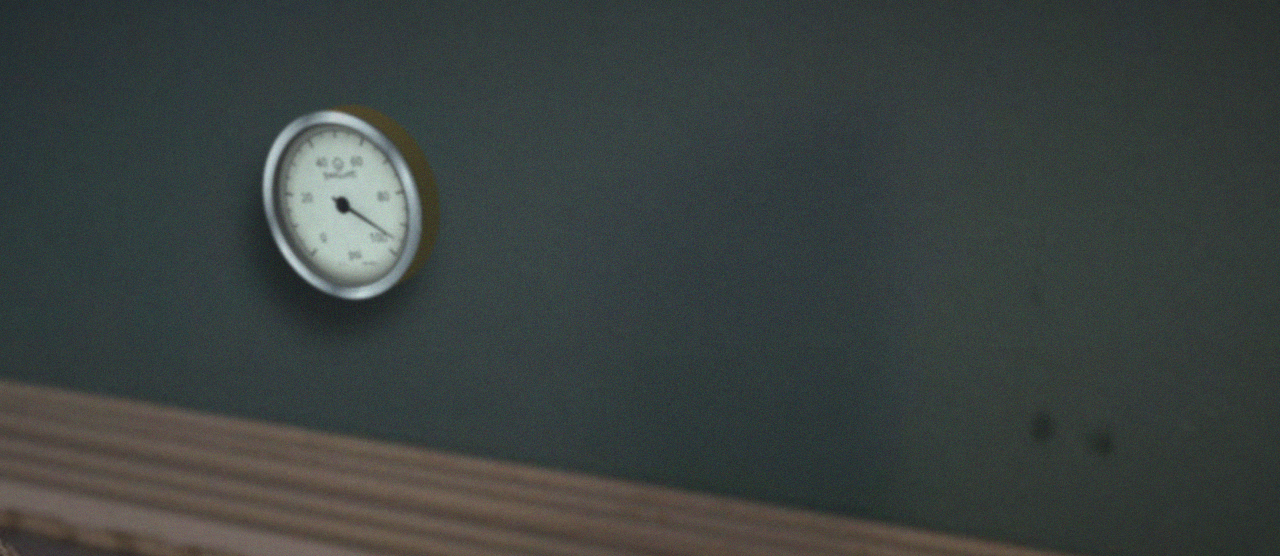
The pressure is 95 (psi)
